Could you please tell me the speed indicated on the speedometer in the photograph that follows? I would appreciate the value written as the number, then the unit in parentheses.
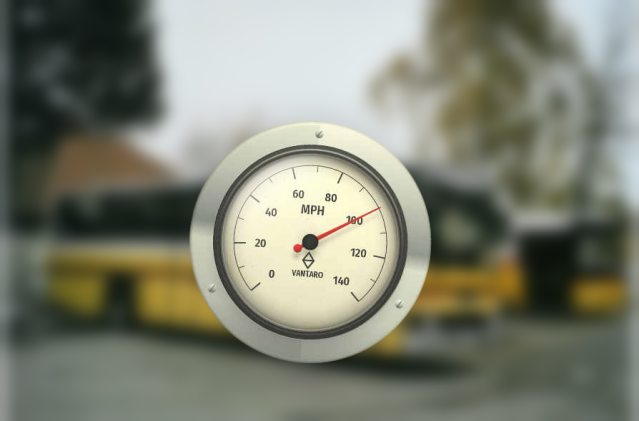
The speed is 100 (mph)
